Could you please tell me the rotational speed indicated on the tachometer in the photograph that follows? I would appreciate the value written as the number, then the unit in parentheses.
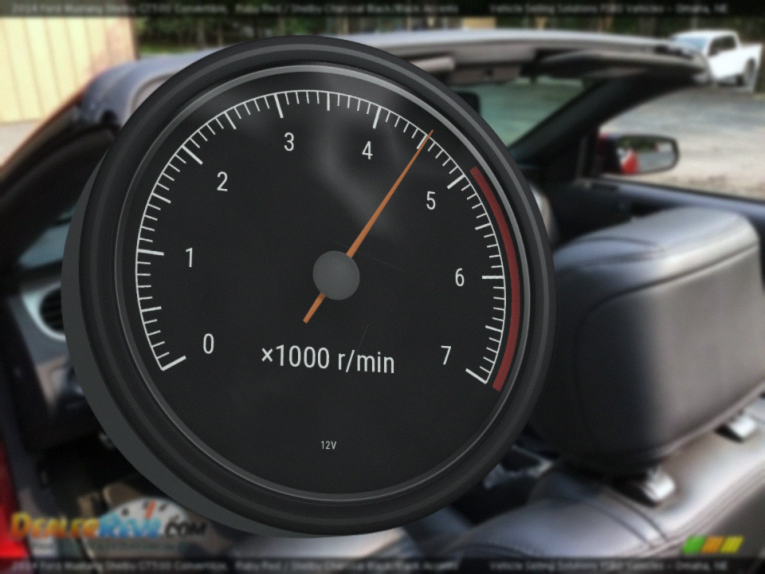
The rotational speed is 4500 (rpm)
